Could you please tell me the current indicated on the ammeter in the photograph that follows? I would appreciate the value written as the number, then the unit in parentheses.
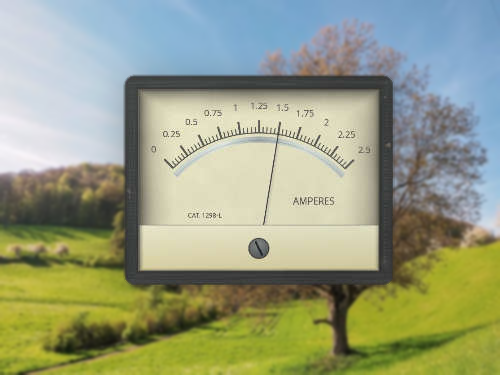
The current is 1.5 (A)
